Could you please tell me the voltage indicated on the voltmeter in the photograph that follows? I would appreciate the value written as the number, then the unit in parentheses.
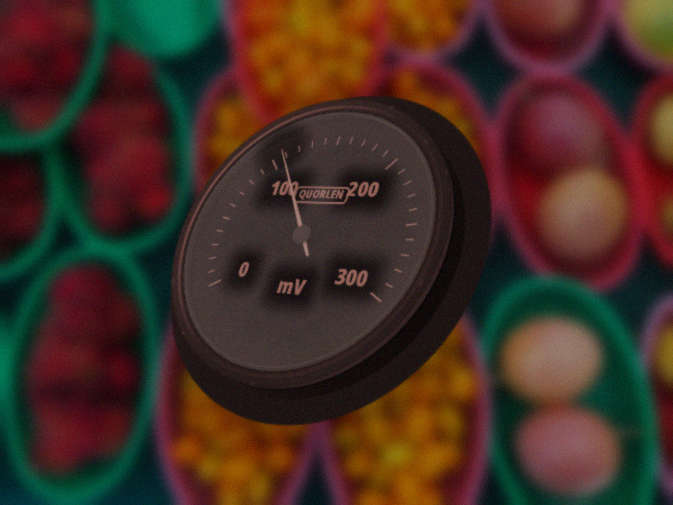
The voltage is 110 (mV)
